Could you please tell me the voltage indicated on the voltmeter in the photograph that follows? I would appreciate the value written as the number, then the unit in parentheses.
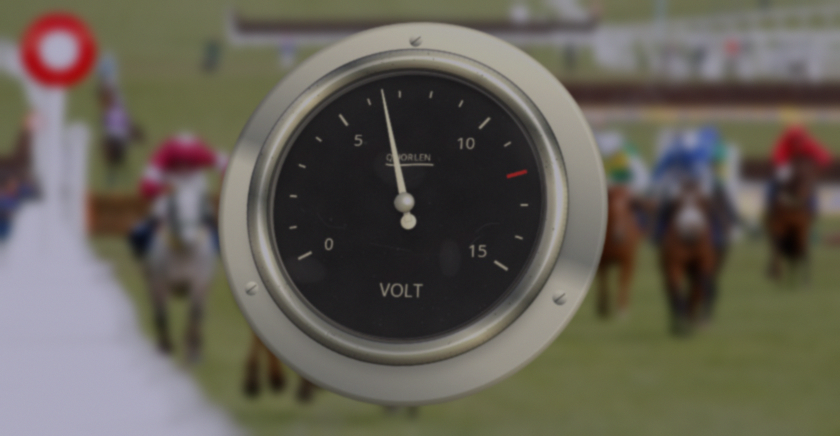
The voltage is 6.5 (V)
